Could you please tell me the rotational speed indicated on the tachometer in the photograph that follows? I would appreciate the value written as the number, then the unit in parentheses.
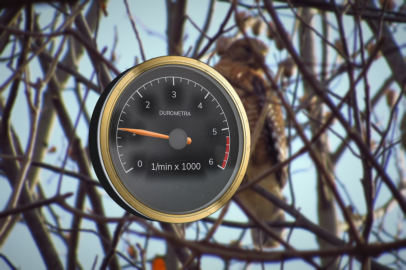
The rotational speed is 1000 (rpm)
